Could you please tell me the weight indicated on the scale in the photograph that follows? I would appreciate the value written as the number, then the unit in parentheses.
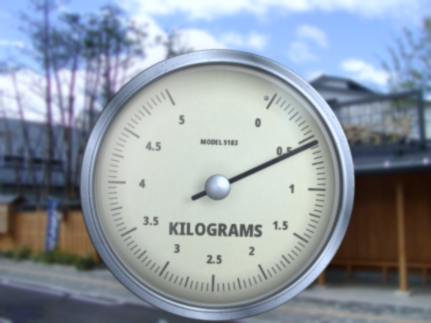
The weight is 0.55 (kg)
